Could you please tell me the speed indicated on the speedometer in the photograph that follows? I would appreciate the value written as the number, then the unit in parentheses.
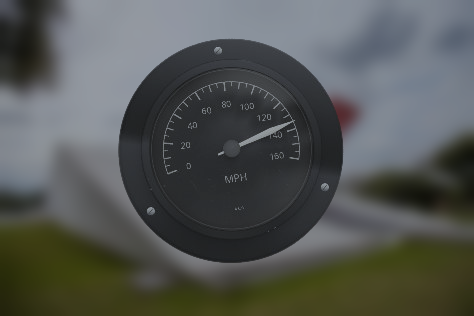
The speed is 135 (mph)
